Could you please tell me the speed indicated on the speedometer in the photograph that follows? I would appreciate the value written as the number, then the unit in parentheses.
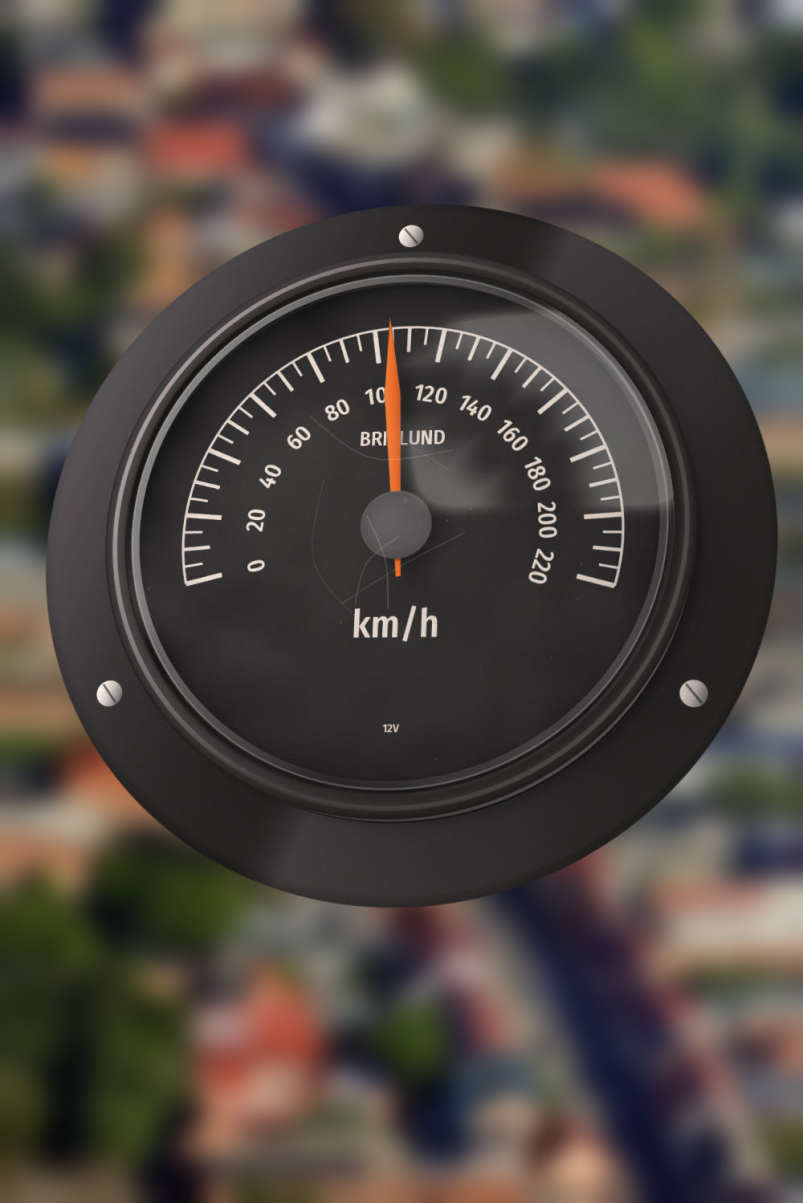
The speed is 105 (km/h)
